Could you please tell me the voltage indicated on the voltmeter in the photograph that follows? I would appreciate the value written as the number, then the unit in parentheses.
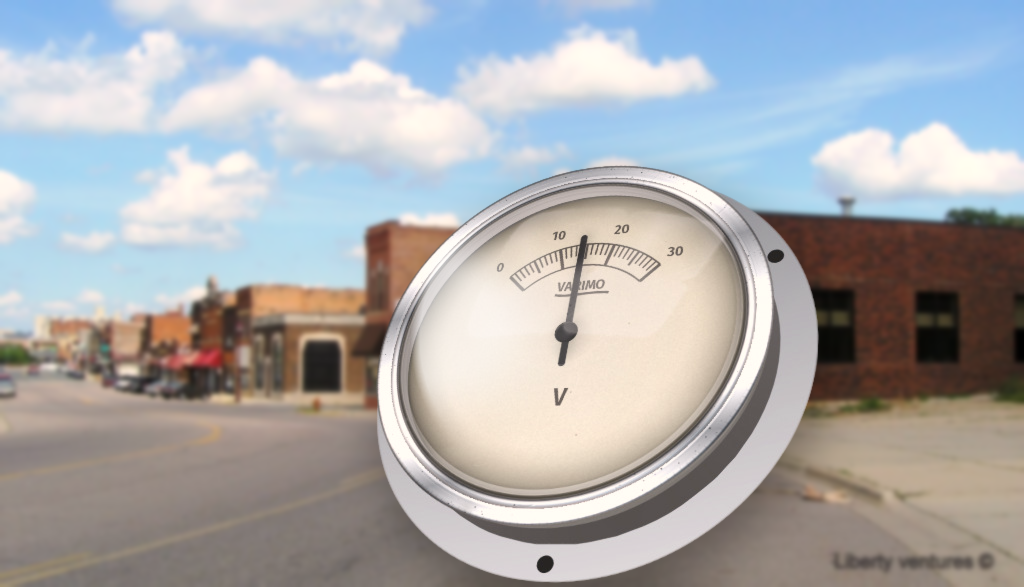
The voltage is 15 (V)
